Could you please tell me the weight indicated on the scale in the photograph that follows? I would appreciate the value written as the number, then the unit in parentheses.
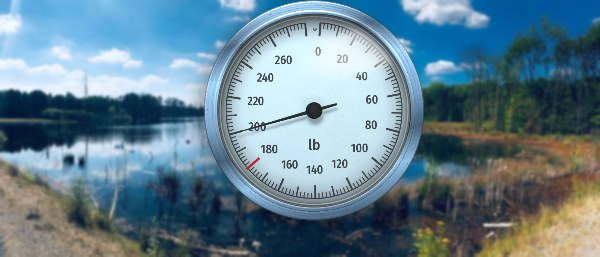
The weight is 200 (lb)
